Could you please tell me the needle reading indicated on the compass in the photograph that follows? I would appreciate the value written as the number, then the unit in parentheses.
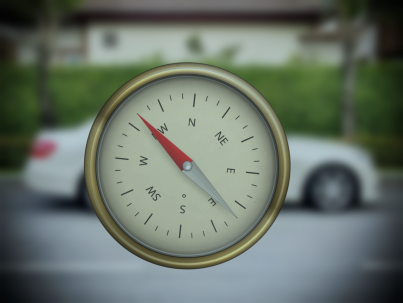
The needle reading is 310 (°)
